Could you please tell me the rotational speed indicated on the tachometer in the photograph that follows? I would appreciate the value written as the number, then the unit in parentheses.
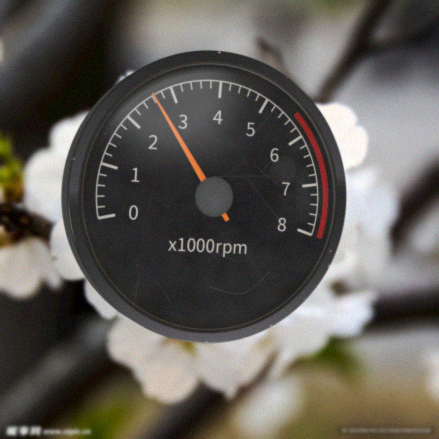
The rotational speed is 2600 (rpm)
